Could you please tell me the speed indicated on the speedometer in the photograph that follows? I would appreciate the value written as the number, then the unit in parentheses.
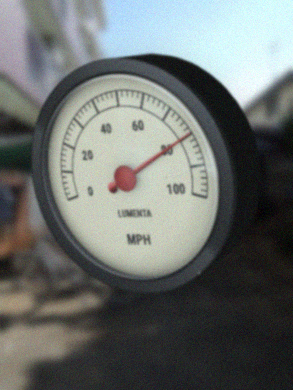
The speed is 80 (mph)
